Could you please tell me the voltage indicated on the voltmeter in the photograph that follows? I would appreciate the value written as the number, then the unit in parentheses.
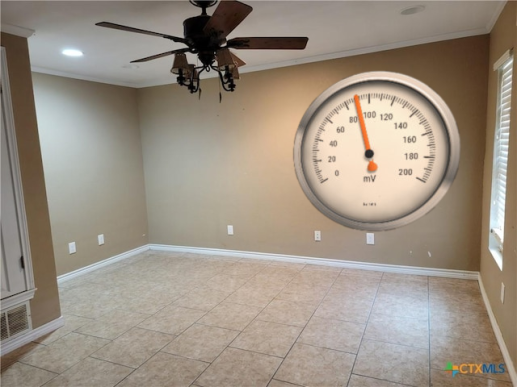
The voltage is 90 (mV)
